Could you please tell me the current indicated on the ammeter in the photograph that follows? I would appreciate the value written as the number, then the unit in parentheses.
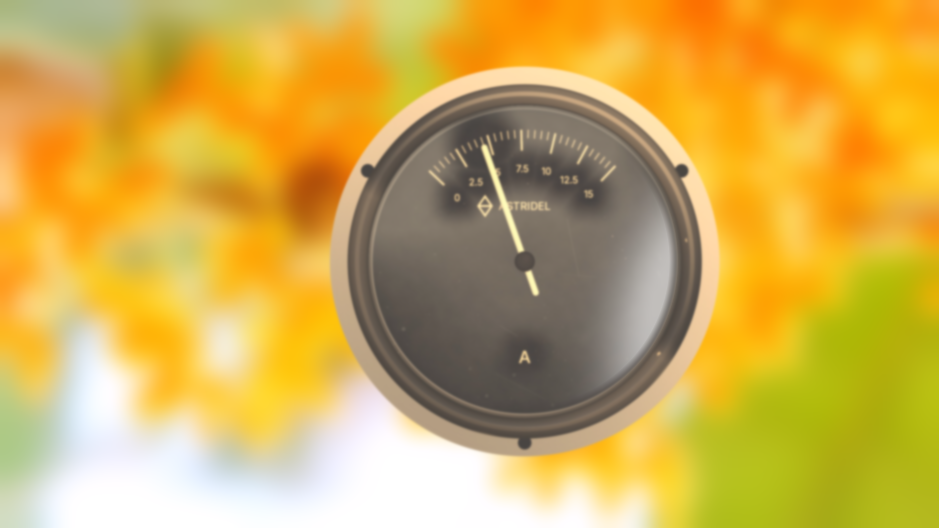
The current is 4.5 (A)
